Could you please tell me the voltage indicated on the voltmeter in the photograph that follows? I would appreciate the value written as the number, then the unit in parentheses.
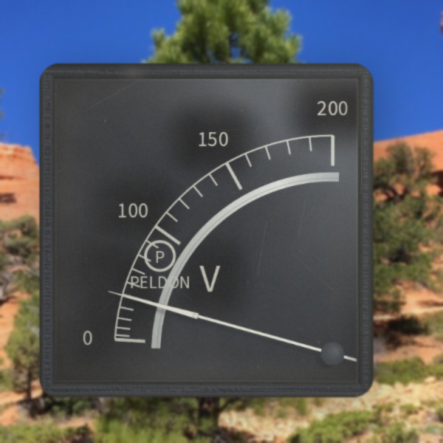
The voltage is 50 (V)
